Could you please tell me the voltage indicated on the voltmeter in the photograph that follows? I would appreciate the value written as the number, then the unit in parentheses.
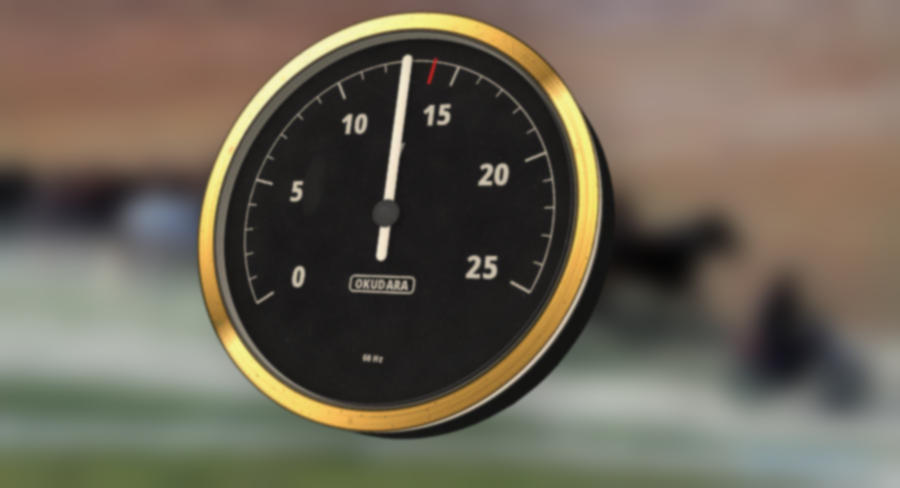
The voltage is 13 (V)
